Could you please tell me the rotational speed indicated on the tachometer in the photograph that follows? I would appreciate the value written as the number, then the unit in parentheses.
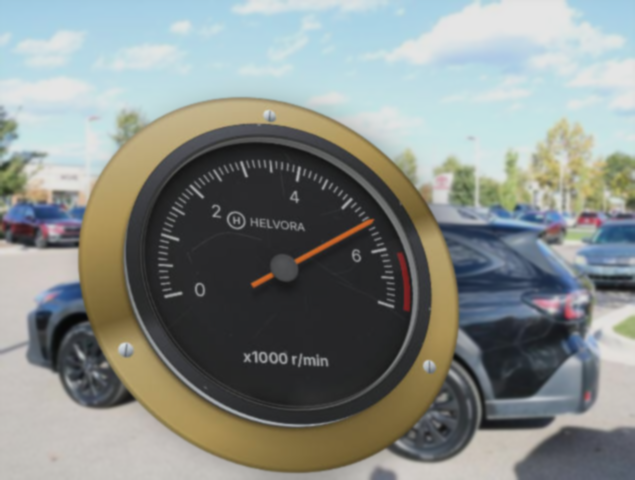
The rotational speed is 5500 (rpm)
